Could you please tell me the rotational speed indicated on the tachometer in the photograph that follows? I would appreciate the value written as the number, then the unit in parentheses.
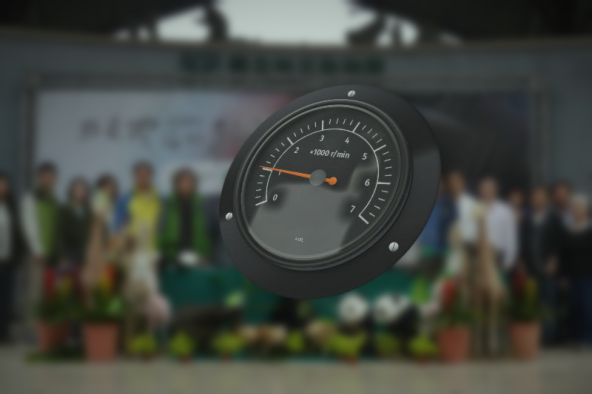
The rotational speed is 1000 (rpm)
